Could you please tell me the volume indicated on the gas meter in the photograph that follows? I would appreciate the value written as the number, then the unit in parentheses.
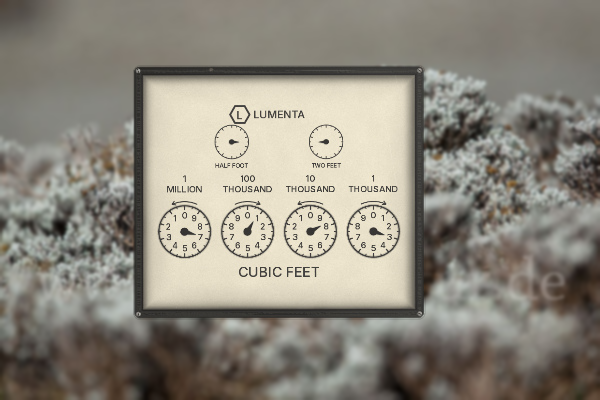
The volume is 708300 (ft³)
